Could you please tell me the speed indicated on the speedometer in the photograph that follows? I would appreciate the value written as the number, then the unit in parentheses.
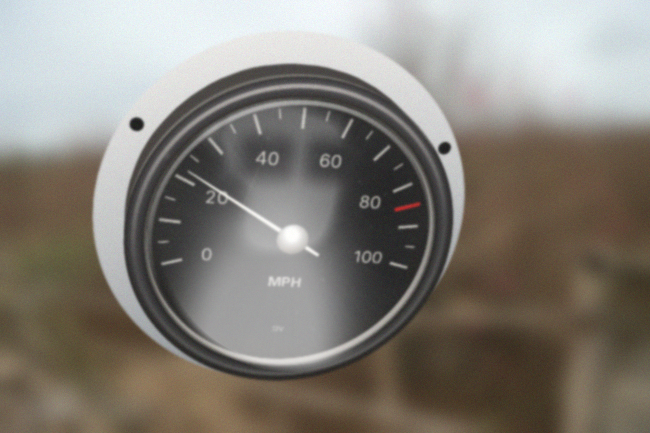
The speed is 22.5 (mph)
